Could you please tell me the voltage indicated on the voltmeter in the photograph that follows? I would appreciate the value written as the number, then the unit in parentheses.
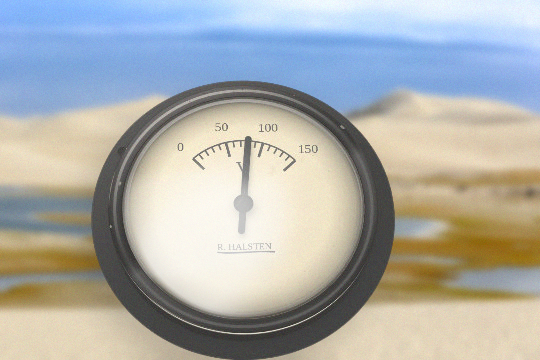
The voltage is 80 (V)
